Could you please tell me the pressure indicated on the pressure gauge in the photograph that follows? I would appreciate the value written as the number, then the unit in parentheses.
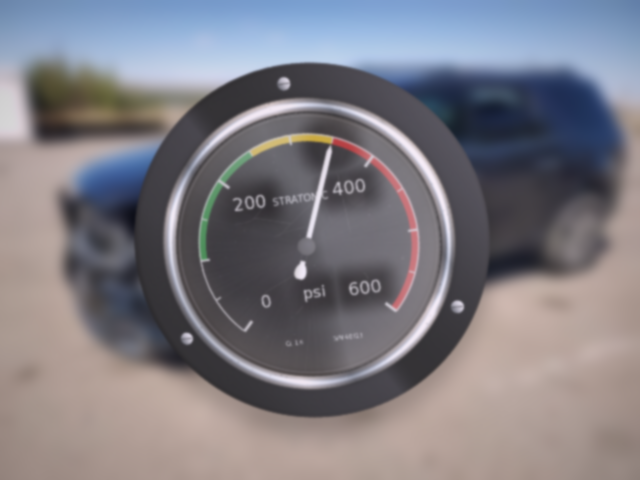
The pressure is 350 (psi)
